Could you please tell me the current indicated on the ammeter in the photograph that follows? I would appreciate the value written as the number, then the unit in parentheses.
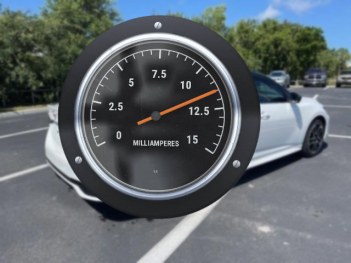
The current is 11.5 (mA)
